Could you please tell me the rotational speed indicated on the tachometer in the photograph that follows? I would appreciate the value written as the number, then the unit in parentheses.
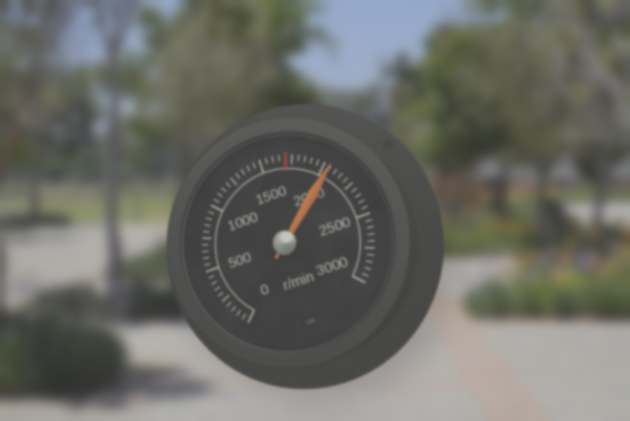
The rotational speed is 2050 (rpm)
